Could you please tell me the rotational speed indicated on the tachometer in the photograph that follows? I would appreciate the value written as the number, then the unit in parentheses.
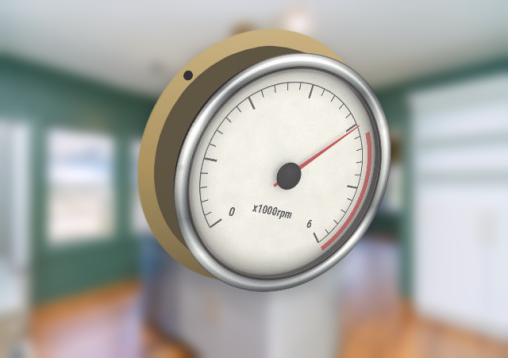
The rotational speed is 4000 (rpm)
